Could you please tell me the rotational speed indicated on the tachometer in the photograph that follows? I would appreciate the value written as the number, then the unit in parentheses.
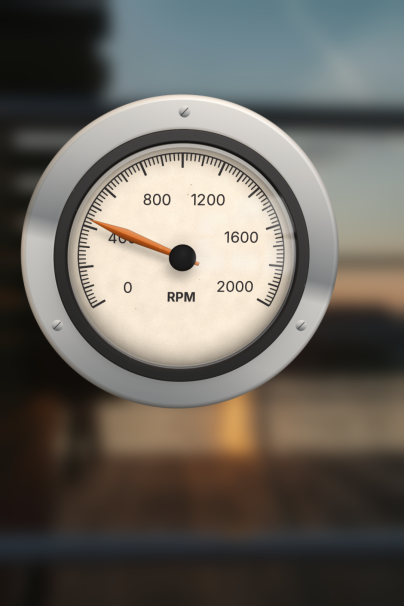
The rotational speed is 440 (rpm)
